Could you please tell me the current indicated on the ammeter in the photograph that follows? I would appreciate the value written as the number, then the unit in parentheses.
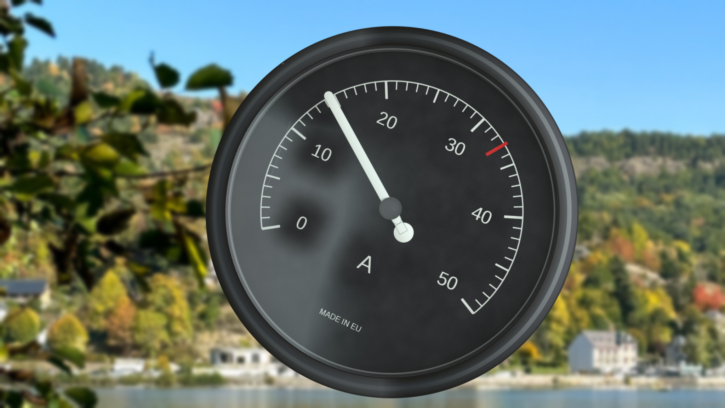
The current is 14.5 (A)
